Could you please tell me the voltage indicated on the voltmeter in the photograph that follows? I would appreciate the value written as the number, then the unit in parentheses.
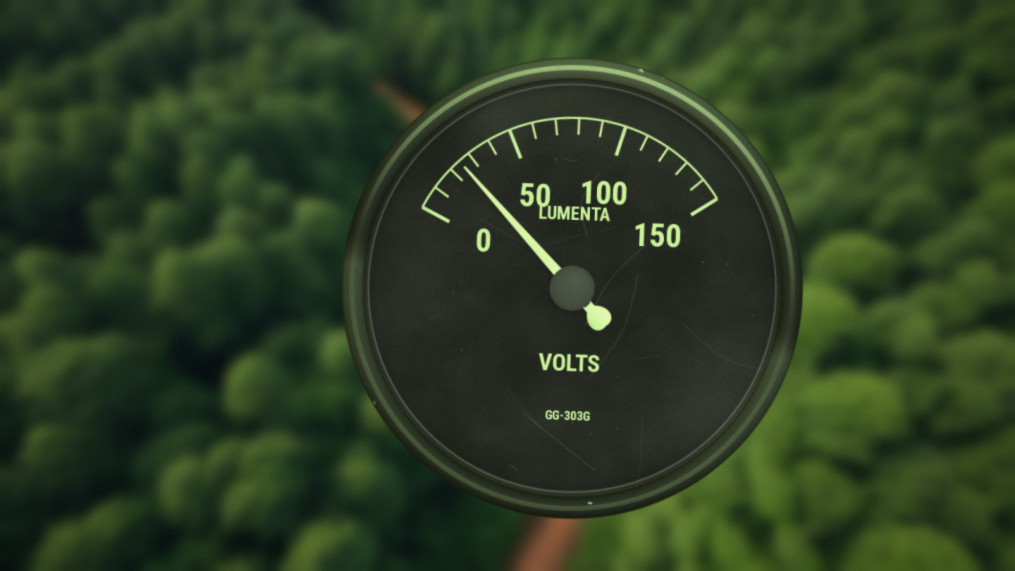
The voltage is 25 (V)
